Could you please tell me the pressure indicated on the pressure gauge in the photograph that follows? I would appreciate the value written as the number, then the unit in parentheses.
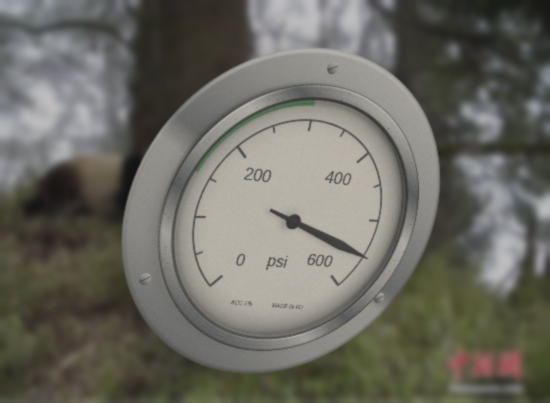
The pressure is 550 (psi)
